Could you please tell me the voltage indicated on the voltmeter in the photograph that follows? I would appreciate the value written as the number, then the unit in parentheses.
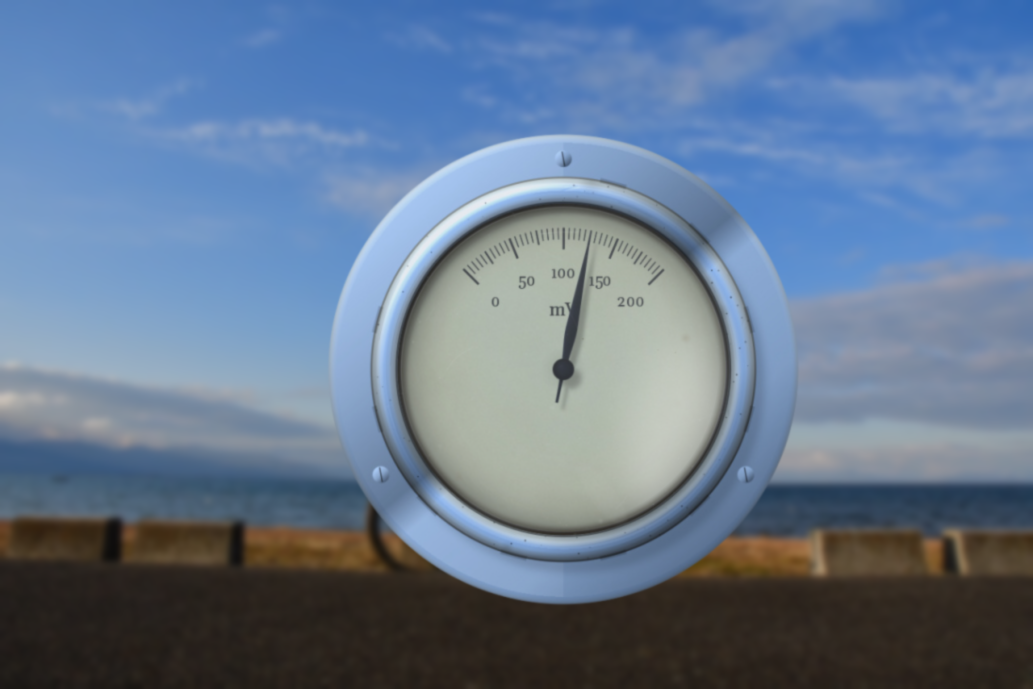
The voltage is 125 (mV)
